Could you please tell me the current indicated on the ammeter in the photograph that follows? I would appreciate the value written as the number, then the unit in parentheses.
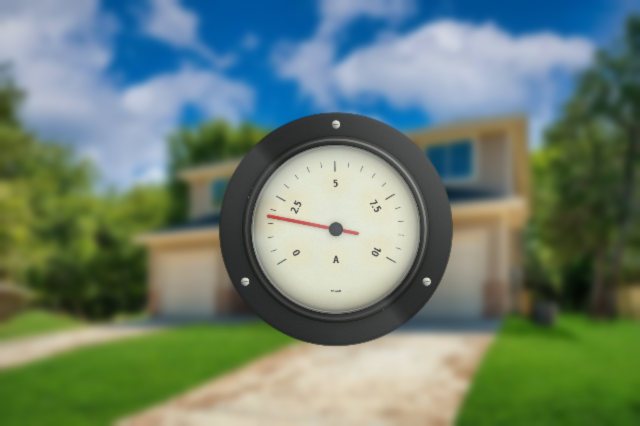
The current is 1.75 (A)
